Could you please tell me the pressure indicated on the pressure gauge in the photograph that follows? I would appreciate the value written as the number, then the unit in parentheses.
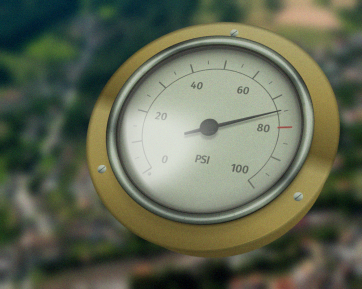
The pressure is 75 (psi)
